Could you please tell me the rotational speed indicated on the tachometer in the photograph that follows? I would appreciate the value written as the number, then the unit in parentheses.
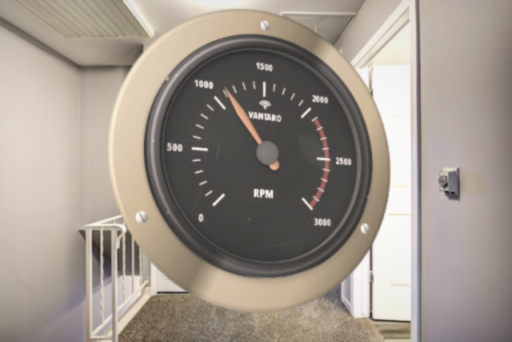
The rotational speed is 1100 (rpm)
